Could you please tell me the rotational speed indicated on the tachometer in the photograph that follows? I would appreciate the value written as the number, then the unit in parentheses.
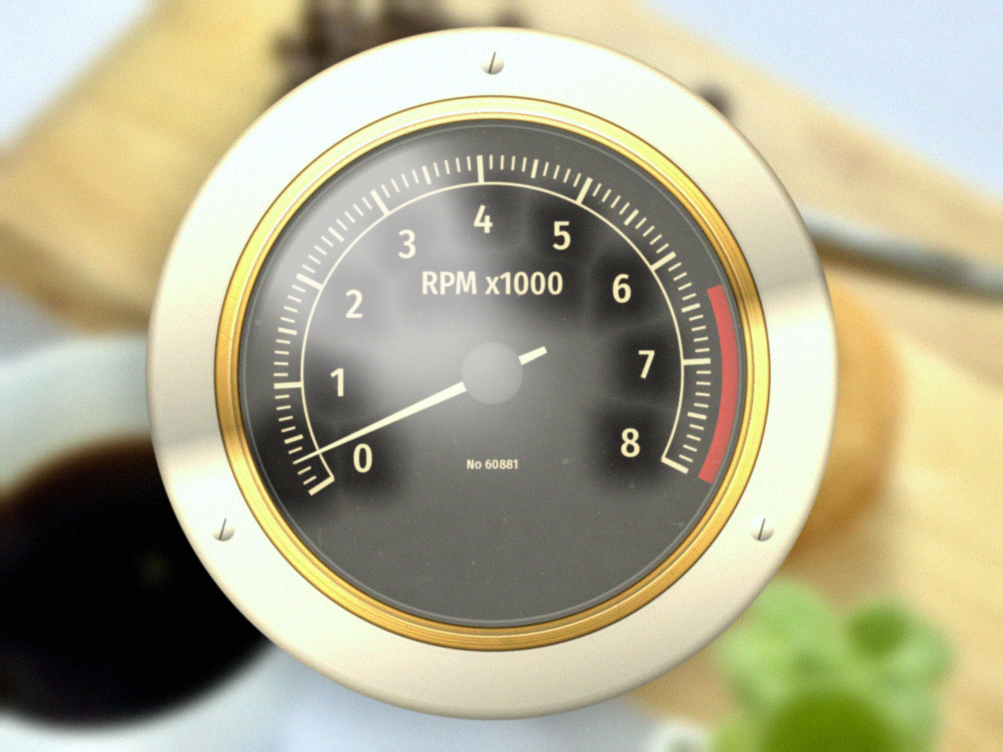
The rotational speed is 300 (rpm)
